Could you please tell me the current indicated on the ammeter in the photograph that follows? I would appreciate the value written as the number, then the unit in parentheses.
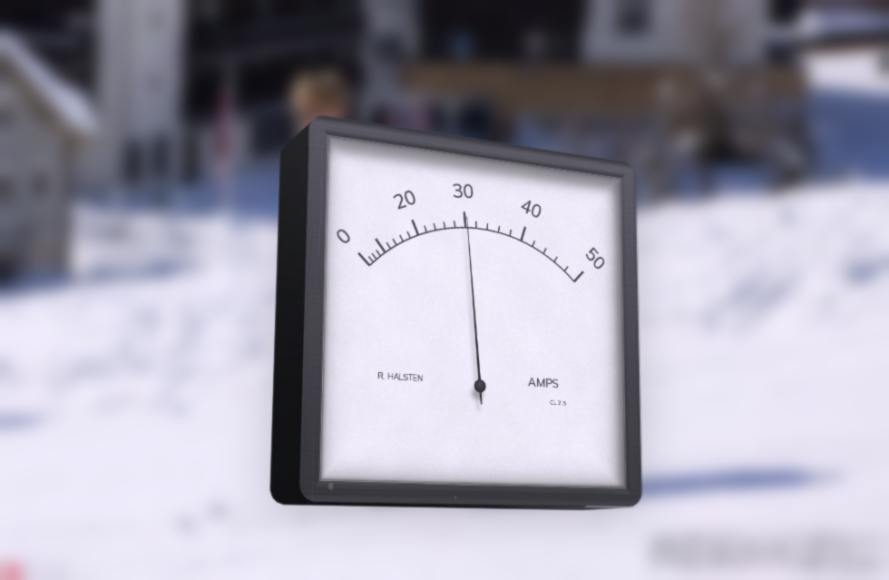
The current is 30 (A)
